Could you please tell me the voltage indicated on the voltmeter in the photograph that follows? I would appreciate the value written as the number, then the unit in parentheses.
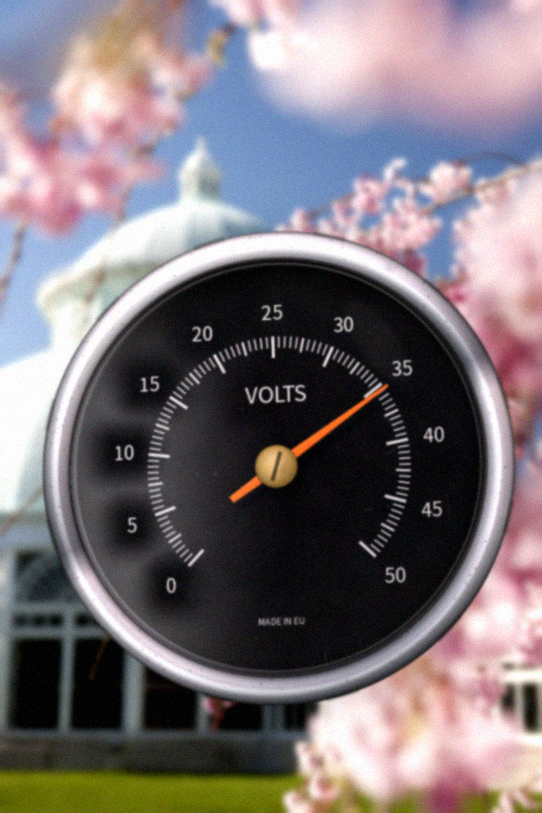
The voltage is 35.5 (V)
